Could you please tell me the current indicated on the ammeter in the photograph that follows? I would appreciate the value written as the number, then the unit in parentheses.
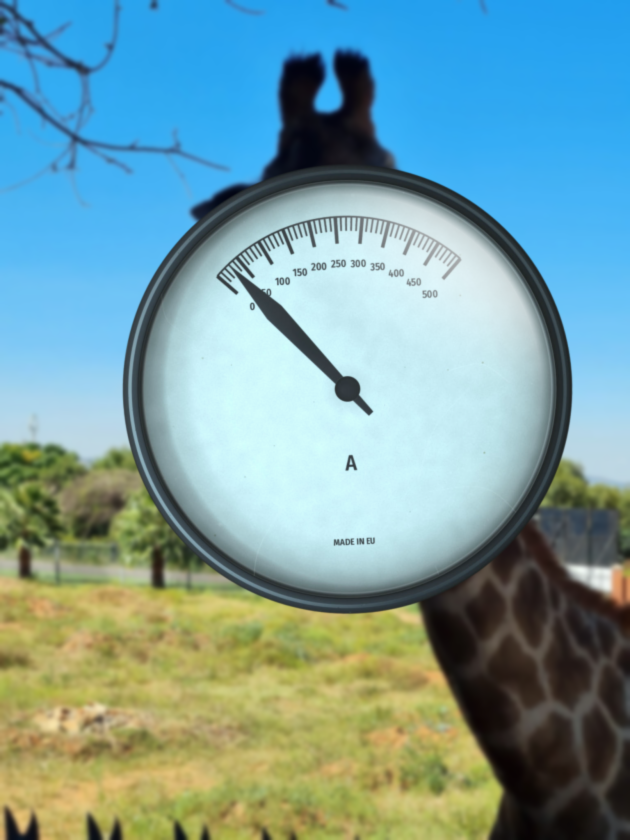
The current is 30 (A)
